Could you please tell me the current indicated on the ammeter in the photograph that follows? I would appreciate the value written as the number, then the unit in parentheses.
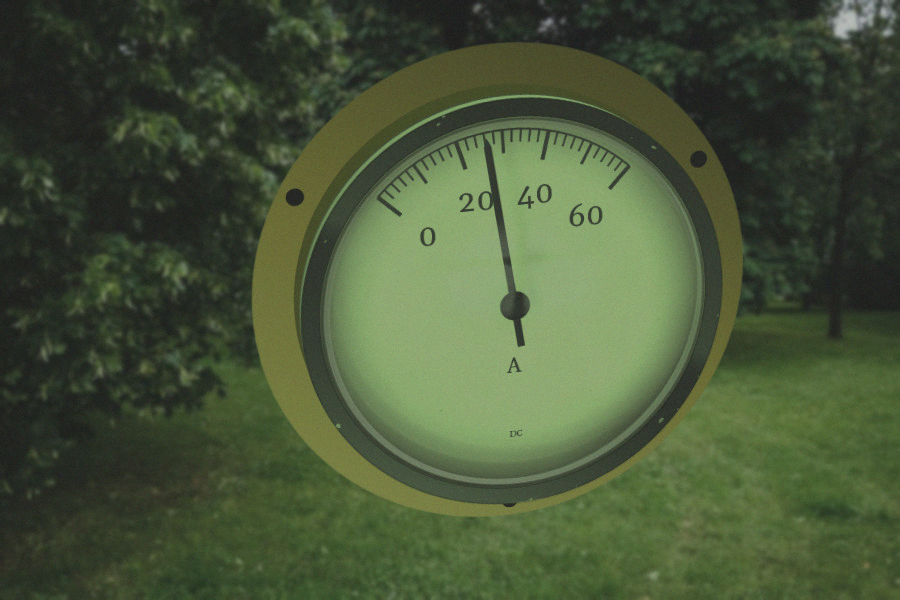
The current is 26 (A)
